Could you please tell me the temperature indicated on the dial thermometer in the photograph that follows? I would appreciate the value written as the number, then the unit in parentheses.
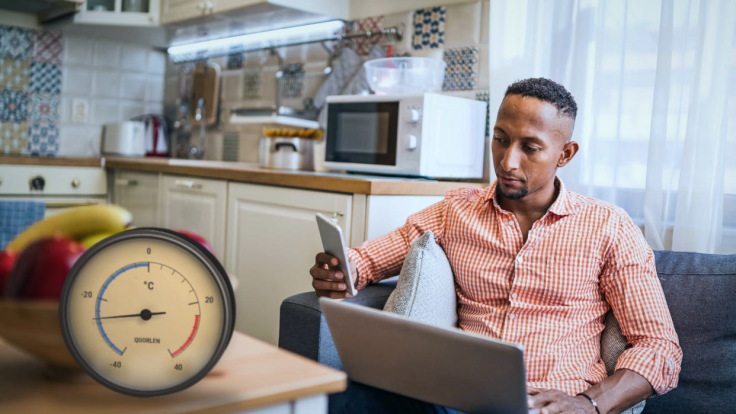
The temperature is -26 (°C)
